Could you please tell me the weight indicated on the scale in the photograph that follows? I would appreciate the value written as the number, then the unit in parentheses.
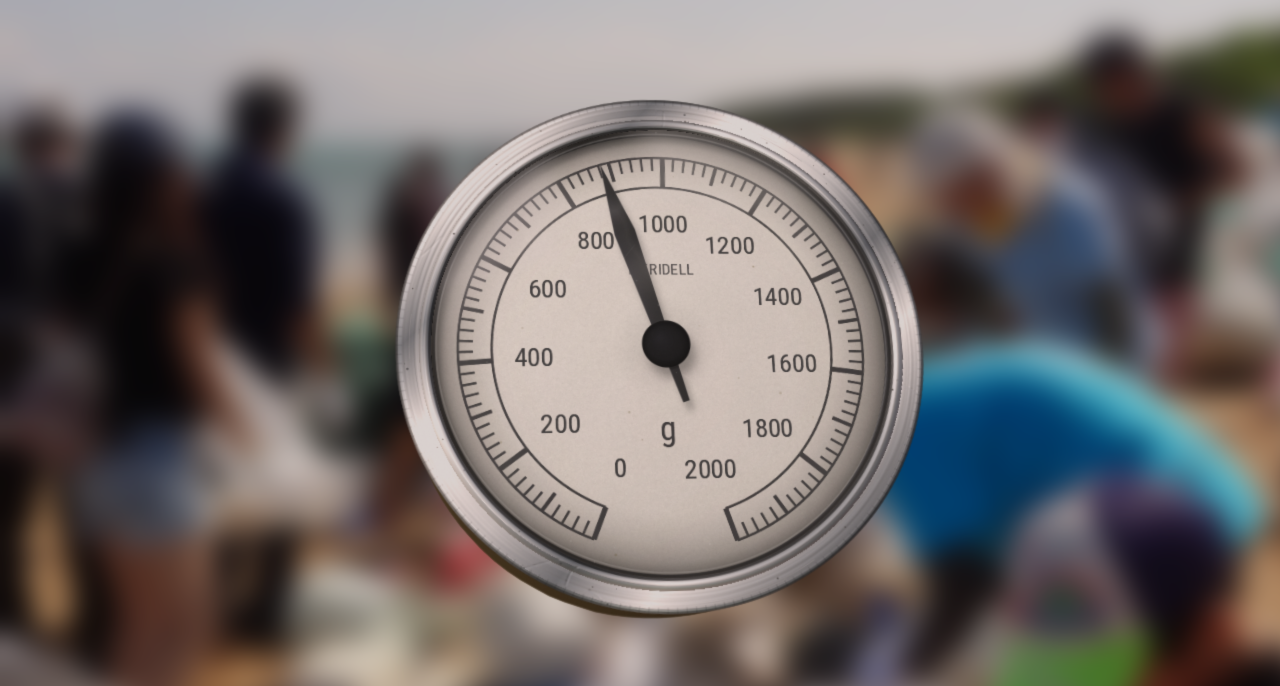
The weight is 880 (g)
